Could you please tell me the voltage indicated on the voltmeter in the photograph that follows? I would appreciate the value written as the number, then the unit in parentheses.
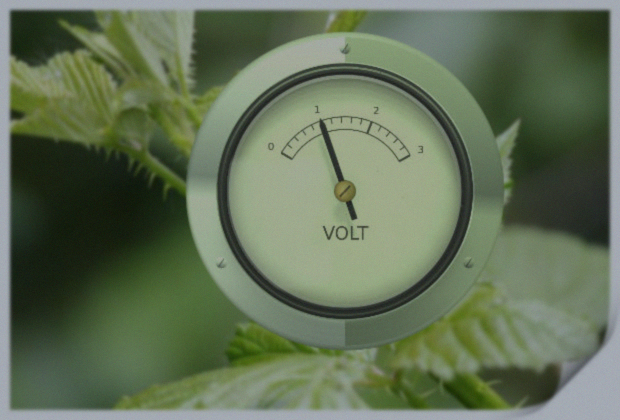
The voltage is 1 (V)
